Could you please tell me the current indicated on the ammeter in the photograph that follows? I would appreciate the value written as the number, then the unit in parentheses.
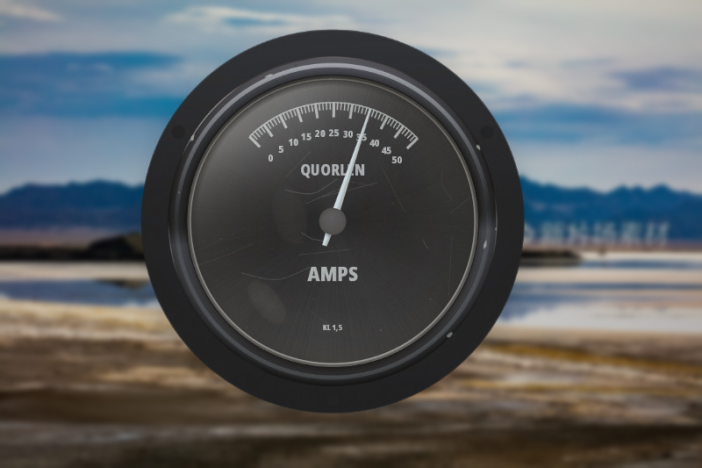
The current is 35 (A)
